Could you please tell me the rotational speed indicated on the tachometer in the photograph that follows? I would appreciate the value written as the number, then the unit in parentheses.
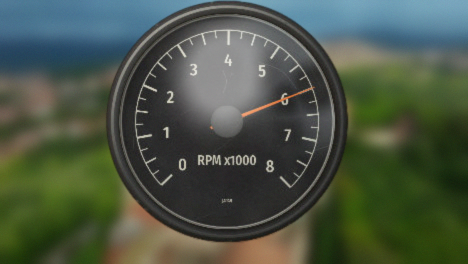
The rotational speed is 6000 (rpm)
